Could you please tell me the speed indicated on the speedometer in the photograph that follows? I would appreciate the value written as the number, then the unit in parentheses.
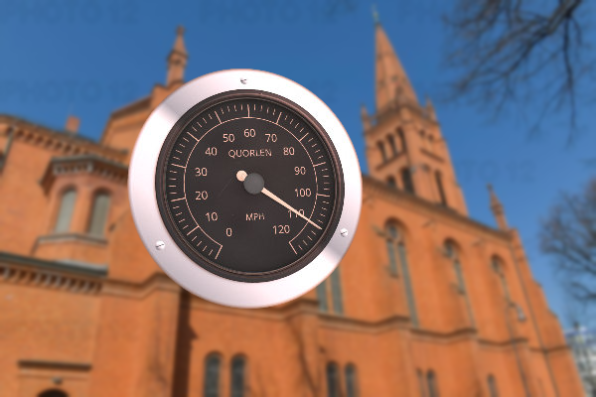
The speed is 110 (mph)
